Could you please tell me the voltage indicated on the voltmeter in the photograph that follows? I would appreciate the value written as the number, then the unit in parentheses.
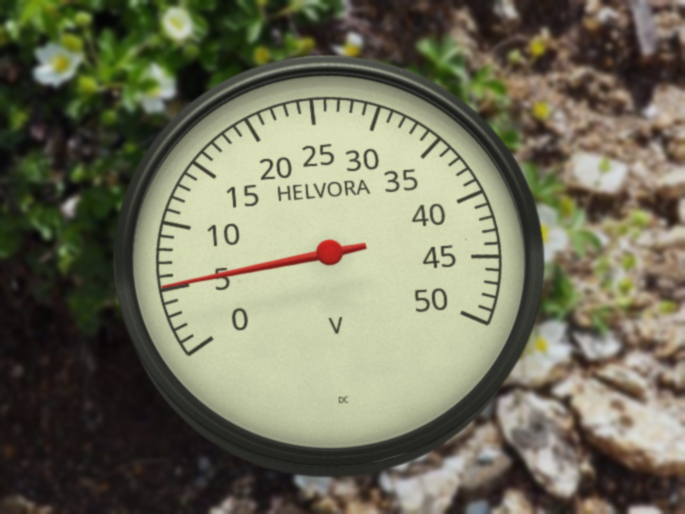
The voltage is 5 (V)
